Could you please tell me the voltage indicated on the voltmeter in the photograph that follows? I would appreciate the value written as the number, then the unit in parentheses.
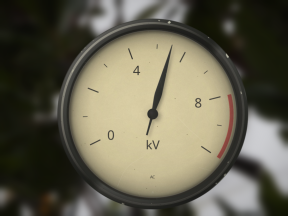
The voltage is 5.5 (kV)
